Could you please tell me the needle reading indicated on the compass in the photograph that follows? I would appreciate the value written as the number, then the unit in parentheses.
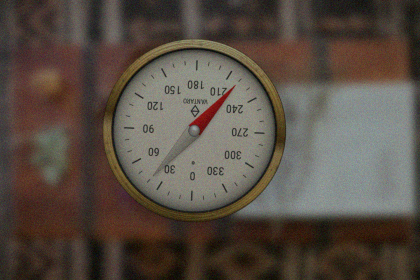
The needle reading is 220 (°)
